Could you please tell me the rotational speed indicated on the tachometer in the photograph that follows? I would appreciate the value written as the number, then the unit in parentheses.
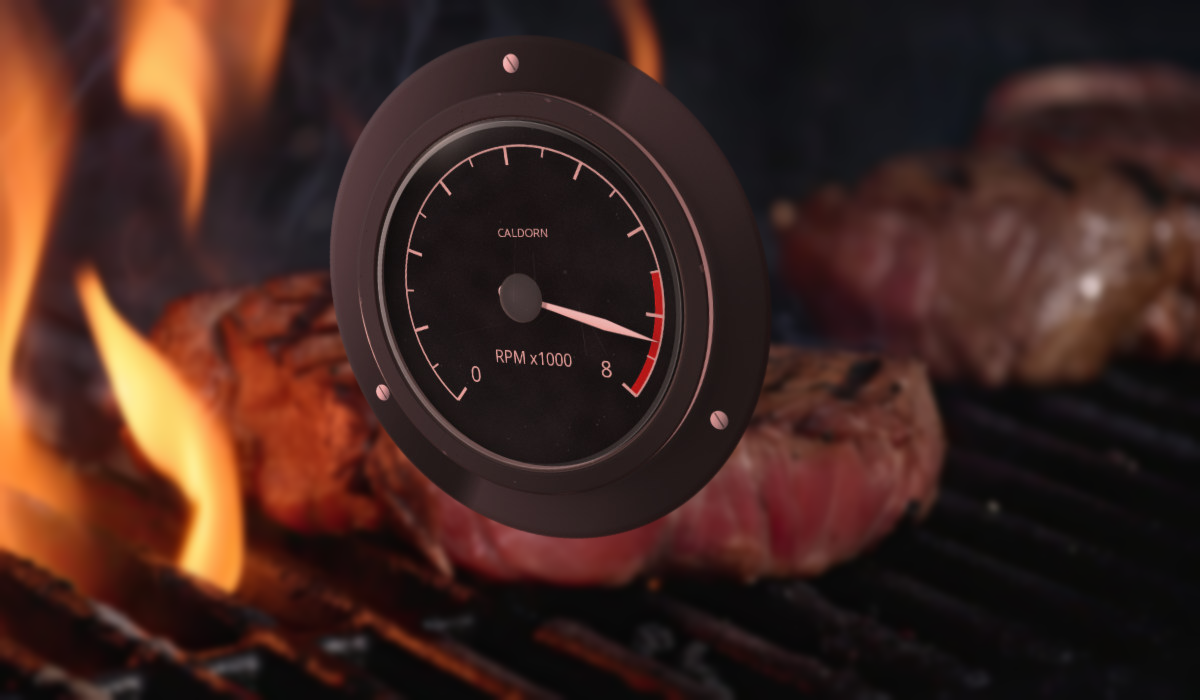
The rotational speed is 7250 (rpm)
